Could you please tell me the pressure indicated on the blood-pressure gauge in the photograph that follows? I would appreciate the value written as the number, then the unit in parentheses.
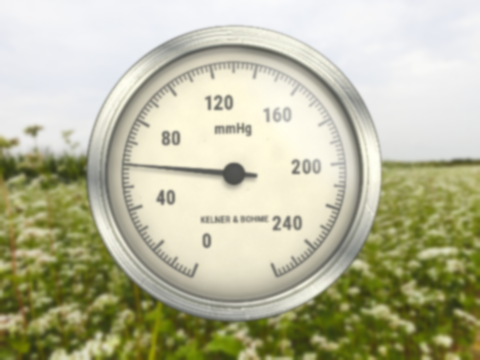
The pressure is 60 (mmHg)
